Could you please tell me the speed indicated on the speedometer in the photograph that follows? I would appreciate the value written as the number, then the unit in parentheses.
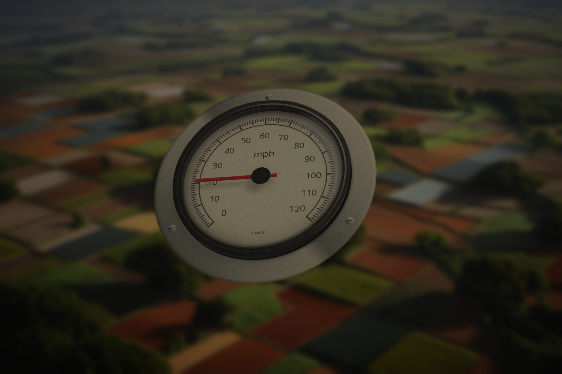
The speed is 20 (mph)
